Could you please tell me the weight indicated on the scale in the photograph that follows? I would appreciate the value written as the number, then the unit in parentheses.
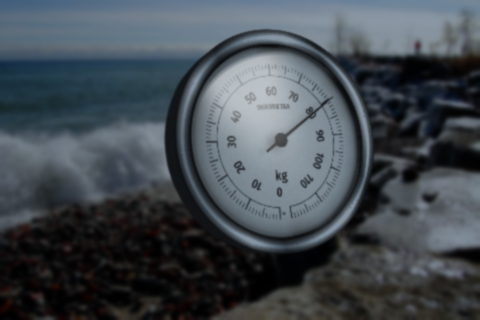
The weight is 80 (kg)
